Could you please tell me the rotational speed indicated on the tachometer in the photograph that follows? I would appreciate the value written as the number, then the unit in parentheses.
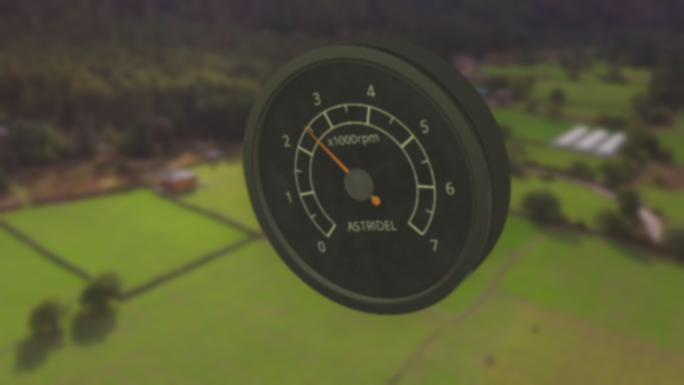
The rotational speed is 2500 (rpm)
